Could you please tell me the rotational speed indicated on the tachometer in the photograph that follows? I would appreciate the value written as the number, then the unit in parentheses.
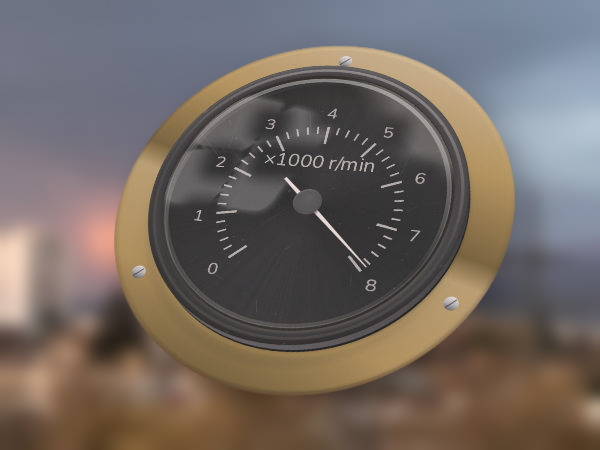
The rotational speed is 7900 (rpm)
